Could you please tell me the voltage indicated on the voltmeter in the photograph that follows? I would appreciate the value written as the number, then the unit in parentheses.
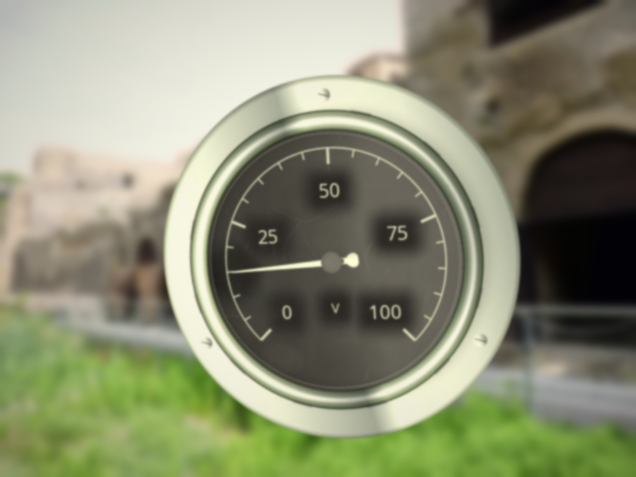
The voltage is 15 (V)
